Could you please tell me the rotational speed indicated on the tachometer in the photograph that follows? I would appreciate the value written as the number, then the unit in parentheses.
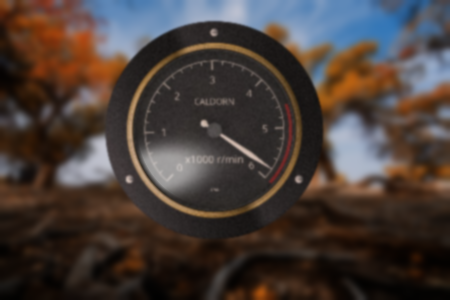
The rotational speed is 5800 (rpm)
